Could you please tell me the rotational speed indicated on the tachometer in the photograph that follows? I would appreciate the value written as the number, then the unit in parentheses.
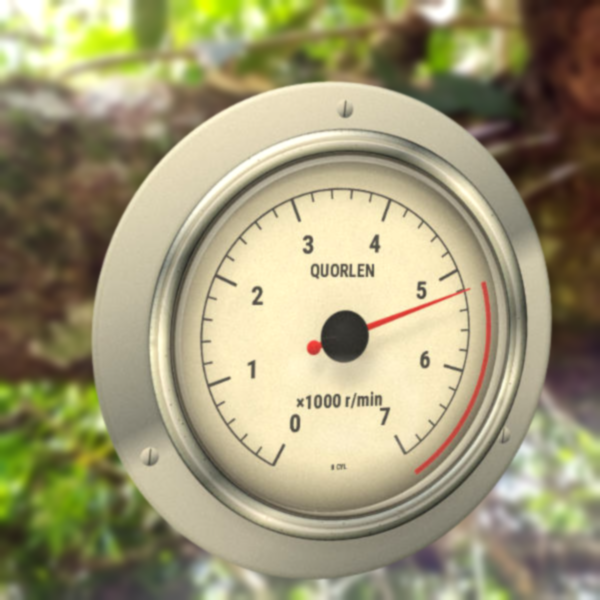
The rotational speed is 5200 (rpm)
